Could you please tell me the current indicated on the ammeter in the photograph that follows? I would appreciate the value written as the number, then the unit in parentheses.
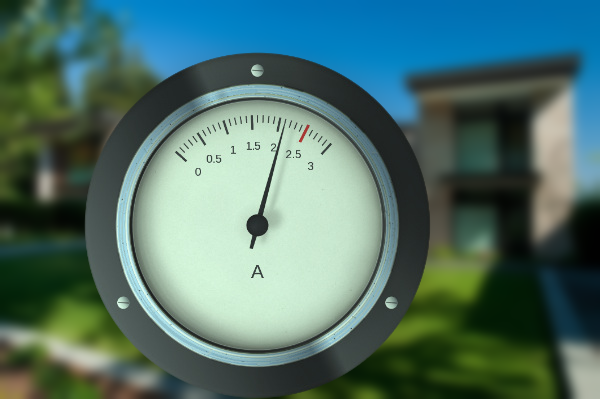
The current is 2.1 (A)
